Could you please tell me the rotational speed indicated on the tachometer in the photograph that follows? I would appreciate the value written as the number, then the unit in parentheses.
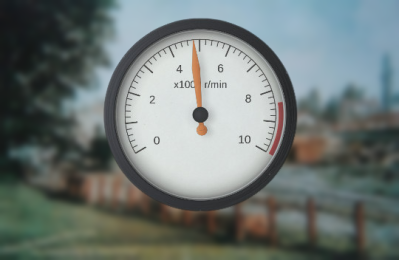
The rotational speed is 4800 (rpm)
